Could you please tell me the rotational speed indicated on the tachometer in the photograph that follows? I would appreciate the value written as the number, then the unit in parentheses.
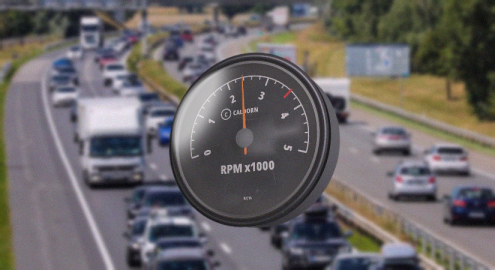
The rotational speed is 2400 (rpm)
